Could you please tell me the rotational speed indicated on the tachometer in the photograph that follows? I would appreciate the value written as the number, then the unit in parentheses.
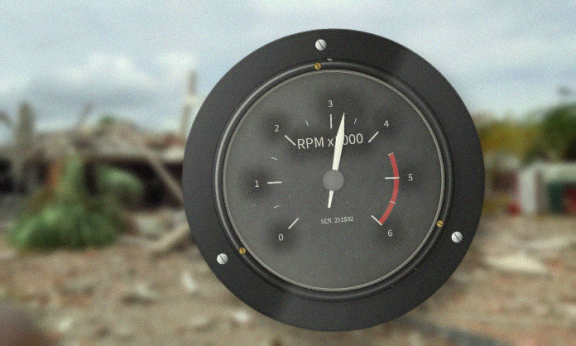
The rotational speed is 3250 (rpm)
